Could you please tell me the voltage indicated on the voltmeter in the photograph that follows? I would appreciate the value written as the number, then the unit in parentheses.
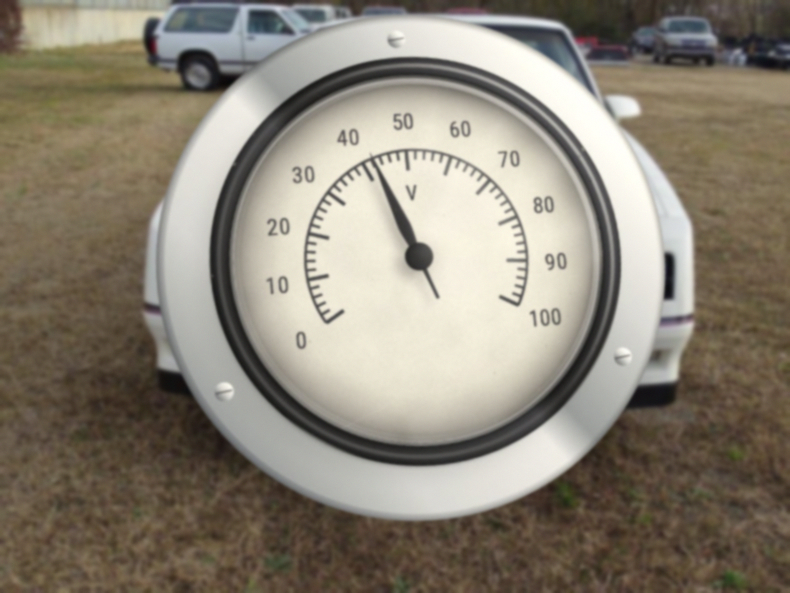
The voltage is 42 (V)
